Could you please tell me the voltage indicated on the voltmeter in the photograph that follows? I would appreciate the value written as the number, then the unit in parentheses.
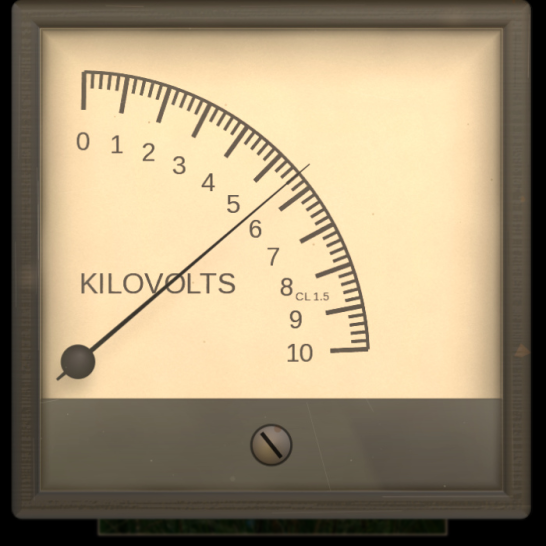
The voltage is 5.6 (kV)
